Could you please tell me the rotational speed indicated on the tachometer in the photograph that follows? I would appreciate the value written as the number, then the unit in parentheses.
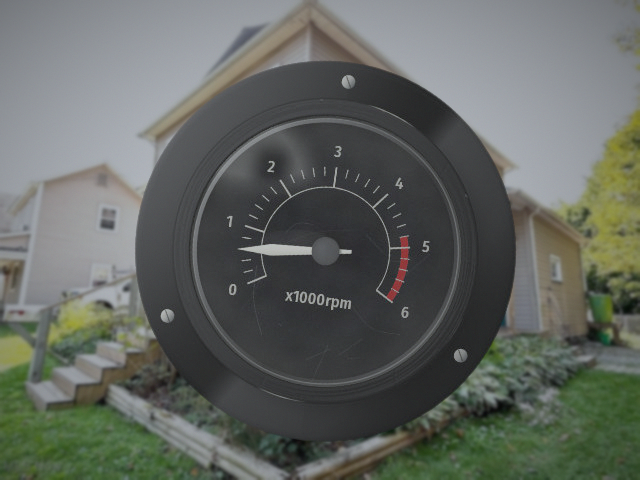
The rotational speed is 600 (rpm)
